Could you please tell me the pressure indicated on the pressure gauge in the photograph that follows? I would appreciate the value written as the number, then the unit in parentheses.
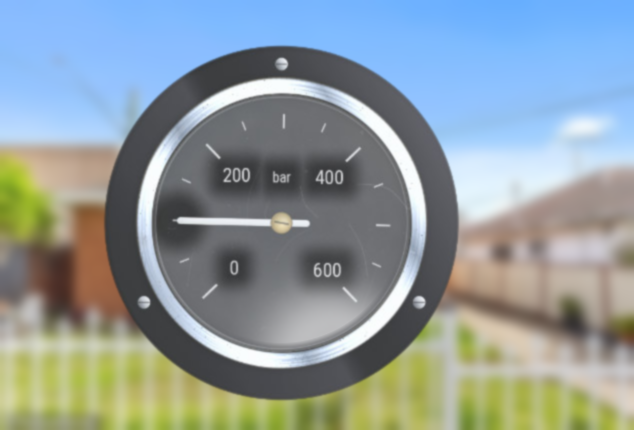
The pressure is 100 (bar)
